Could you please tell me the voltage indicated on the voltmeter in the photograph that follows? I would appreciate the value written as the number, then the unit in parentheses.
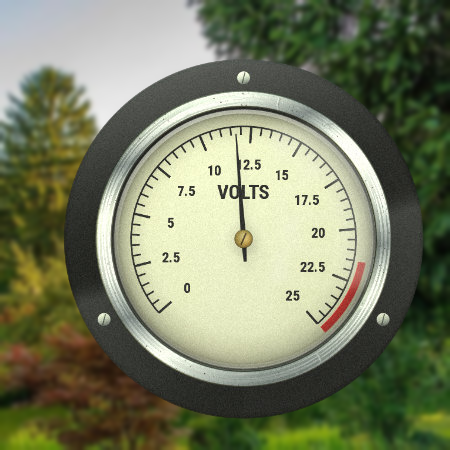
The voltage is 11.75 (V)
